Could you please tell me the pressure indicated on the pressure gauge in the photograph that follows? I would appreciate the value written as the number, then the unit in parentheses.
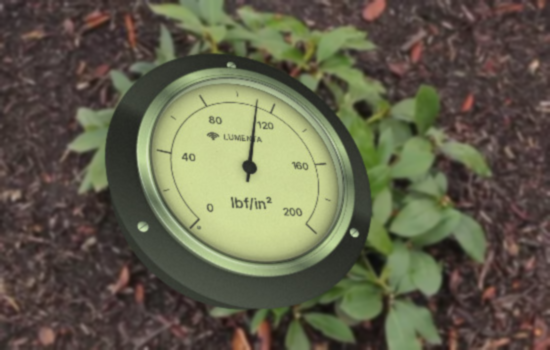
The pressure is 110 (psi)
